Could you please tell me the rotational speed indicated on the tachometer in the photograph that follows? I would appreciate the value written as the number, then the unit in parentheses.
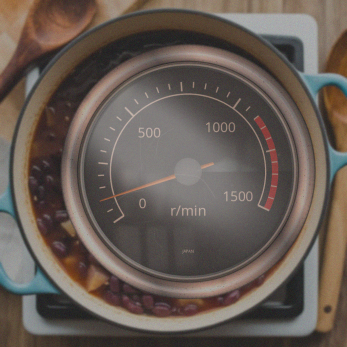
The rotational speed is 100 (rpm)
